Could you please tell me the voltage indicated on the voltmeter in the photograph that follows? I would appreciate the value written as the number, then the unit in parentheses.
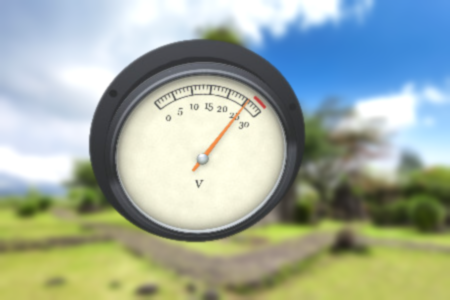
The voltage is 25 (V)
